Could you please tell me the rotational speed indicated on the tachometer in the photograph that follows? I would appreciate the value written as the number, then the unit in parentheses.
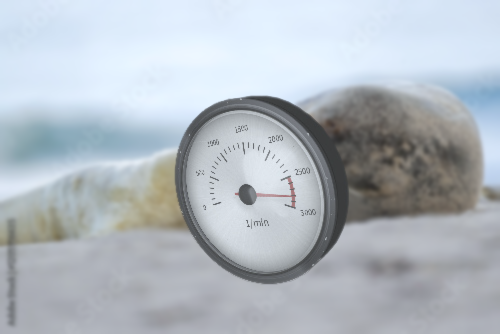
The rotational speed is 2800 (rpm)
